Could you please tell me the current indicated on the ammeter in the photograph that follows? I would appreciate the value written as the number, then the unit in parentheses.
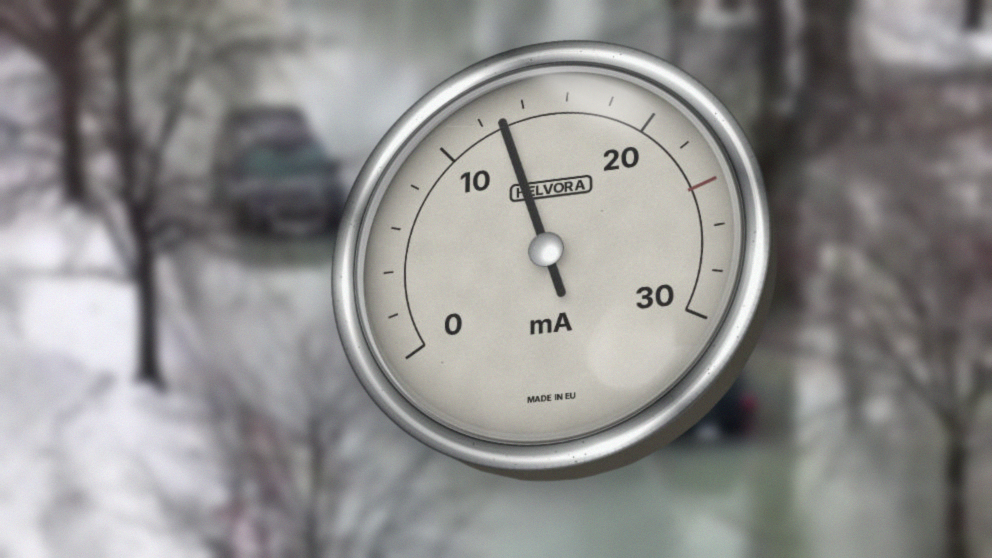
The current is 13 (mA)
